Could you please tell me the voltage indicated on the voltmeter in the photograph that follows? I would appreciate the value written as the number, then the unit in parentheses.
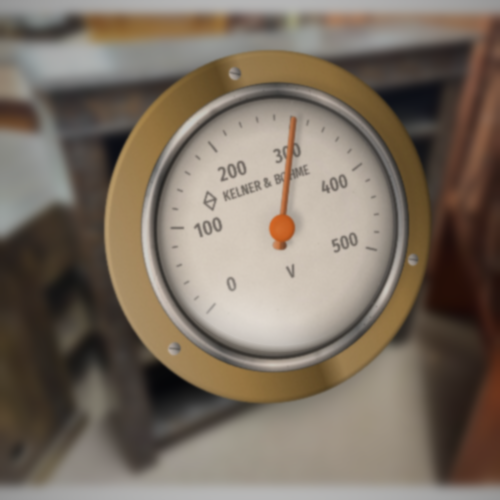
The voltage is 300 (V)
